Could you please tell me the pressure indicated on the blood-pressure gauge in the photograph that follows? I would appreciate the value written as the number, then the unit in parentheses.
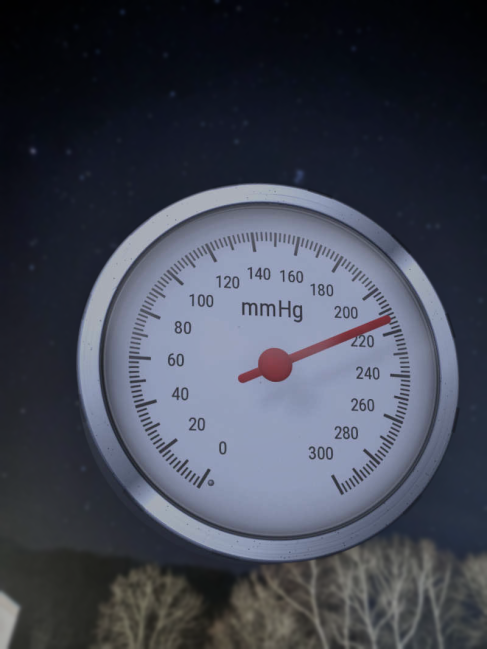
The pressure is 214 (mmHg)
